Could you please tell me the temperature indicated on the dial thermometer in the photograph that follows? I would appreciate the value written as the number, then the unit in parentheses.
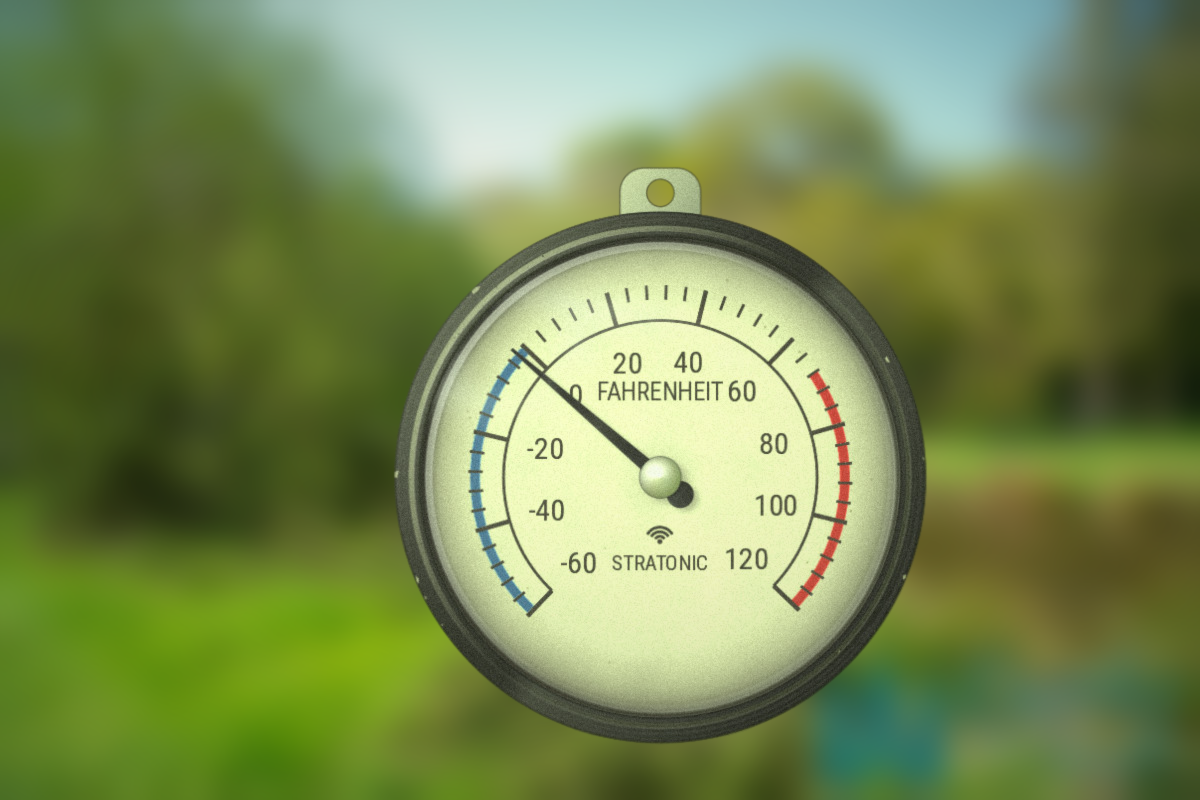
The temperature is -2 (°F)
